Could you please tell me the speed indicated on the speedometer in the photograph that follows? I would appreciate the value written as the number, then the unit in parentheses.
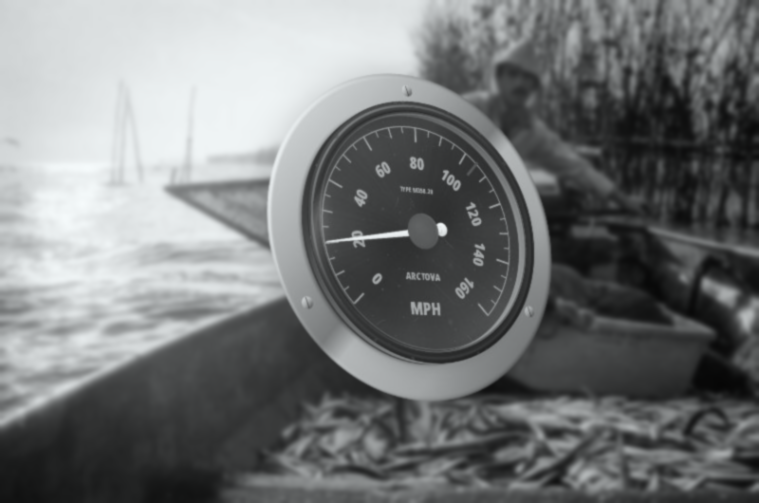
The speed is 20 (mph)
